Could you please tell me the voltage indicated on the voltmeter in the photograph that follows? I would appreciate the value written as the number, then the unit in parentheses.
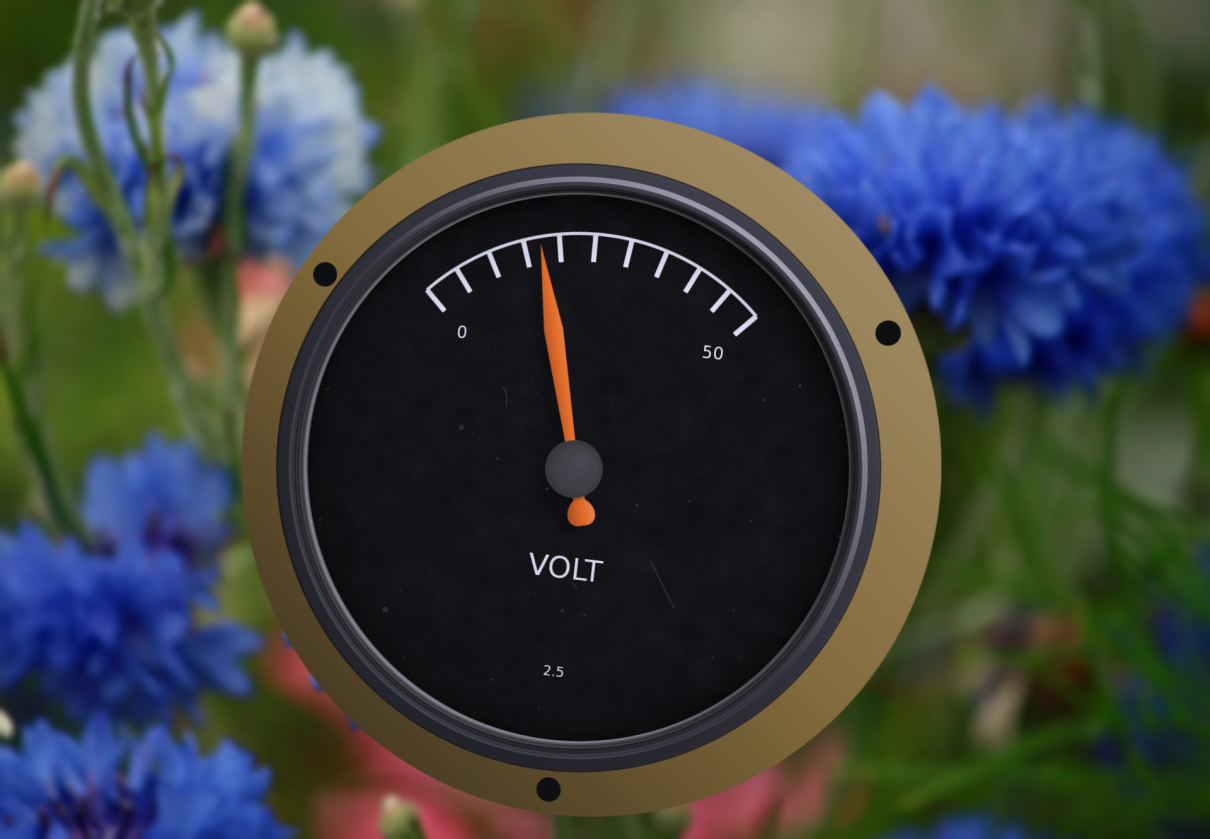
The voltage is 17.5 (V)
